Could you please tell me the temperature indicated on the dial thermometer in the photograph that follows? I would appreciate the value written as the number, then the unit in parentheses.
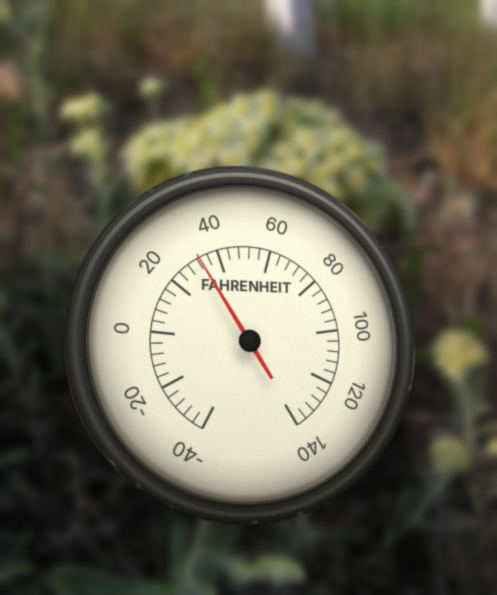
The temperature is 32 (°F)
